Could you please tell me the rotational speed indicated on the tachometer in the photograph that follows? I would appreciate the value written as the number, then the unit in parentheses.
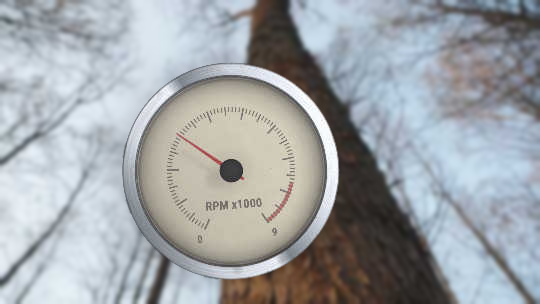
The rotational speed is 3000 (rpm)
